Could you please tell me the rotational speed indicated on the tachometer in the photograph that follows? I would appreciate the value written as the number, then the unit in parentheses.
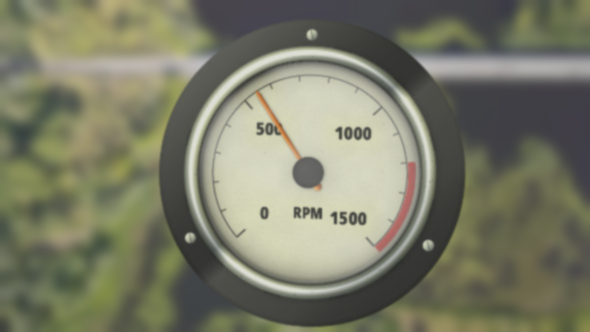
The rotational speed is 550 (rpm)
